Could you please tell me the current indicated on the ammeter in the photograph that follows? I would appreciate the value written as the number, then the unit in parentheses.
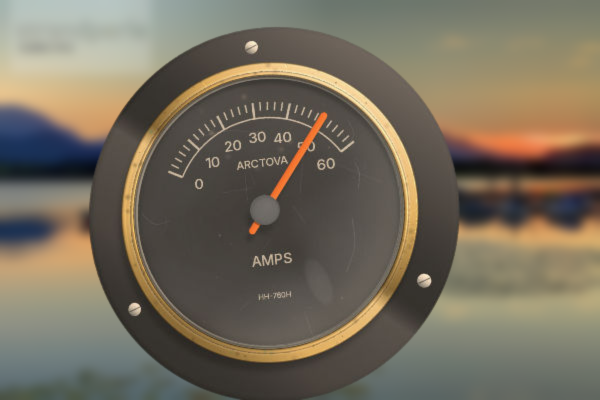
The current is 50 (A)
